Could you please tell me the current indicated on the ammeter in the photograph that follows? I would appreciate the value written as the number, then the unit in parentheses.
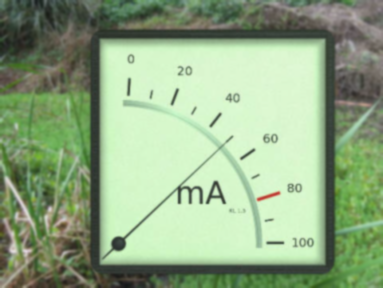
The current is 50 (mA)
